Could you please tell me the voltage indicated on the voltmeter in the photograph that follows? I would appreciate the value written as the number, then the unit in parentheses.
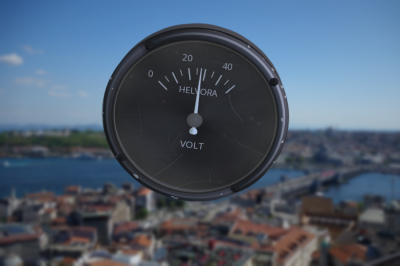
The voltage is 27.5 (V)
